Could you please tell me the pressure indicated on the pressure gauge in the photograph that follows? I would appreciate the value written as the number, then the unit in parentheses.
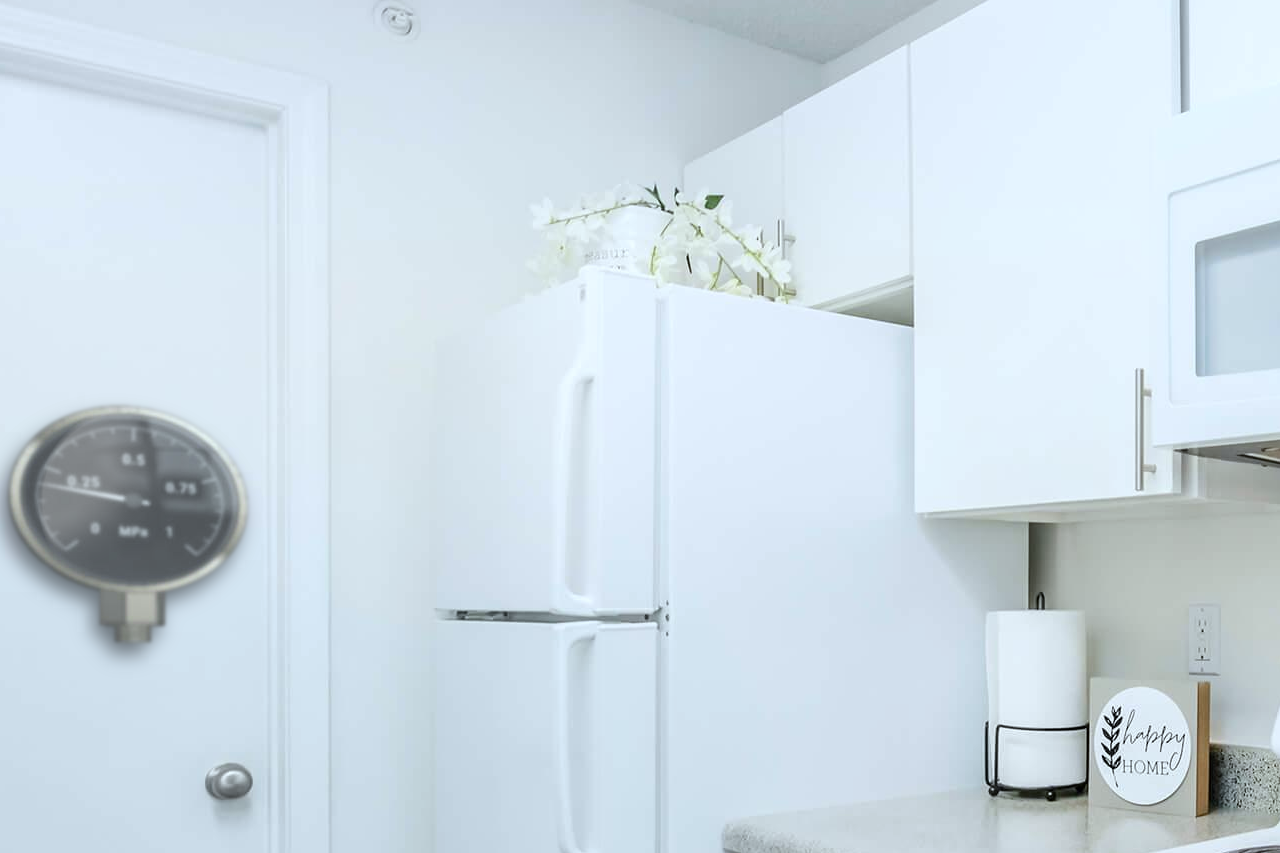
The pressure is 0.2 (MPa)
